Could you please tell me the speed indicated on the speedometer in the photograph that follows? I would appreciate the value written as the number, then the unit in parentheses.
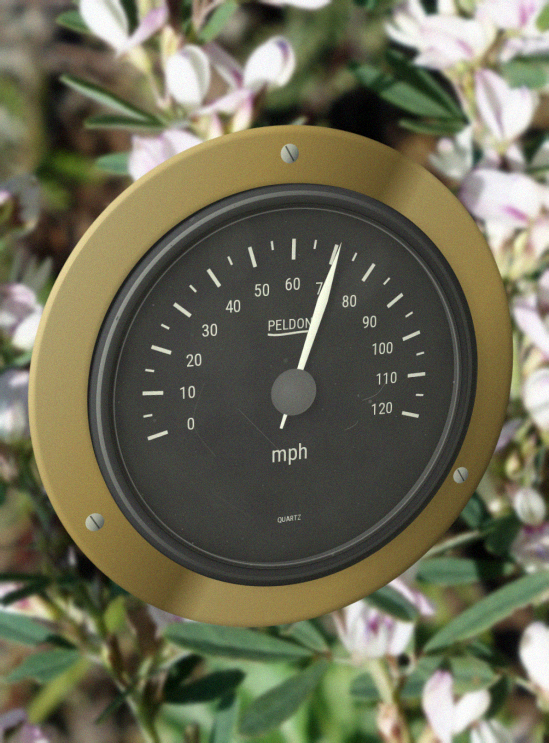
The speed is 70 (mph)
